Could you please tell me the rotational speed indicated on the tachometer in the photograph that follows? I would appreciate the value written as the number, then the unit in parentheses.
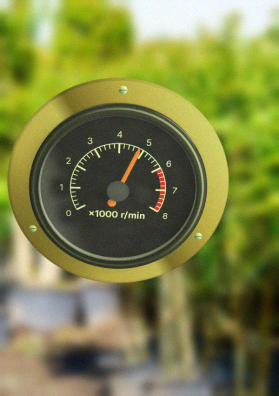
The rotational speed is 4800 (rpm)
